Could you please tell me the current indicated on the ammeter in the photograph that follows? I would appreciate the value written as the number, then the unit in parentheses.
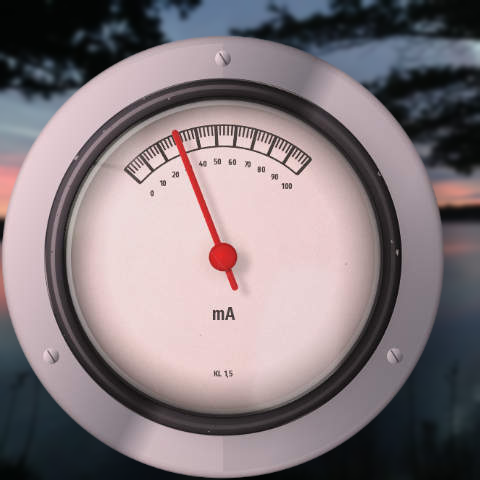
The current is 30 (mA)
